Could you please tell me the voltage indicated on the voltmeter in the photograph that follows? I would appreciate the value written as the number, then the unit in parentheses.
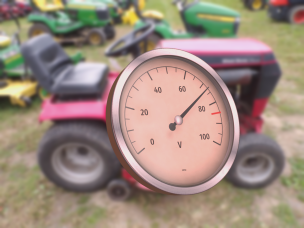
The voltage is 72.5 (V)
